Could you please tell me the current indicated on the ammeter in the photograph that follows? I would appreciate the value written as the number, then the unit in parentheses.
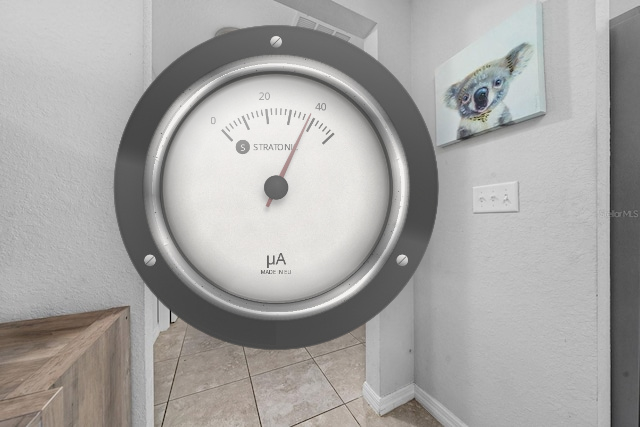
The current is 38 (µA)
